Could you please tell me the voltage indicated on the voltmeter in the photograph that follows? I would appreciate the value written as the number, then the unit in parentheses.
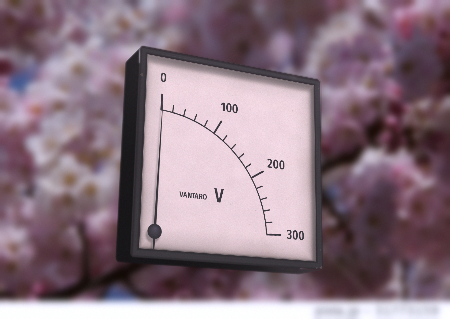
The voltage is 0 (V)
